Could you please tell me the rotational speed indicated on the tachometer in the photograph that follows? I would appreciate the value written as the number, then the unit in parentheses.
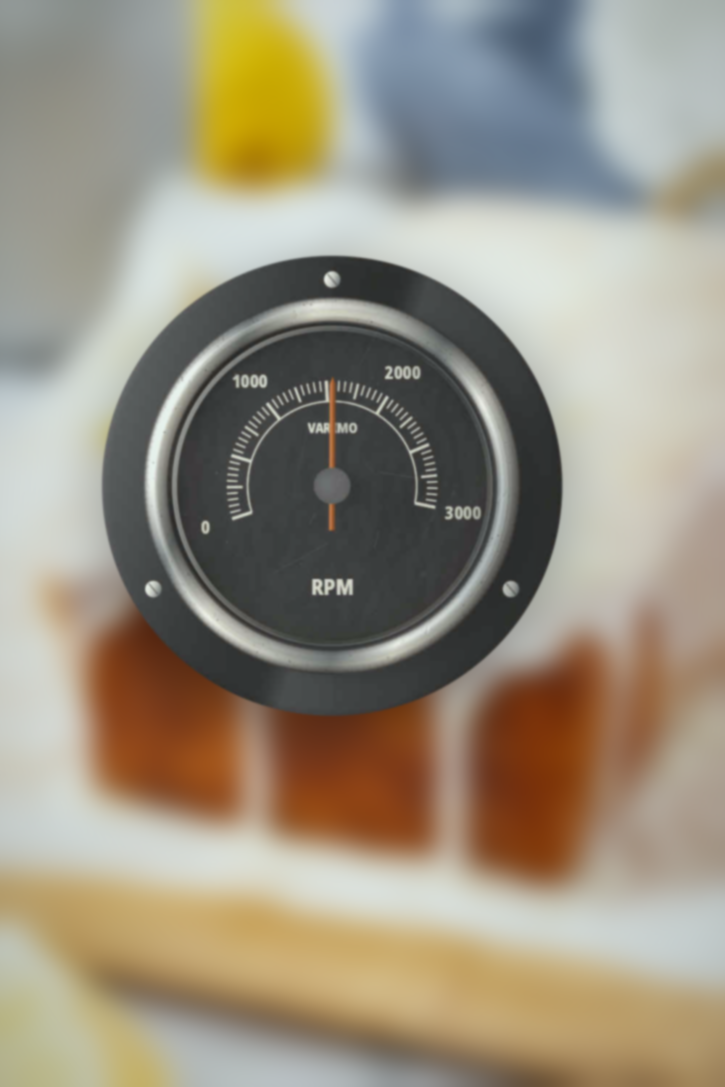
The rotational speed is 1550 (rpm)
